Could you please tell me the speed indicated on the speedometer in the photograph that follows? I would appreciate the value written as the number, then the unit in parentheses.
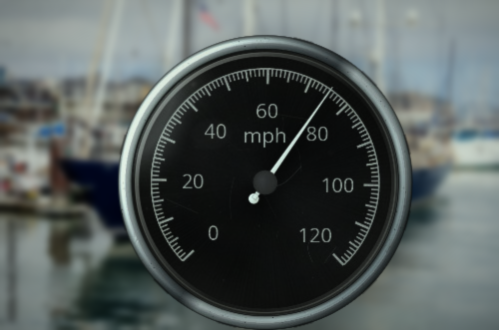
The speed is 75 (mph)
